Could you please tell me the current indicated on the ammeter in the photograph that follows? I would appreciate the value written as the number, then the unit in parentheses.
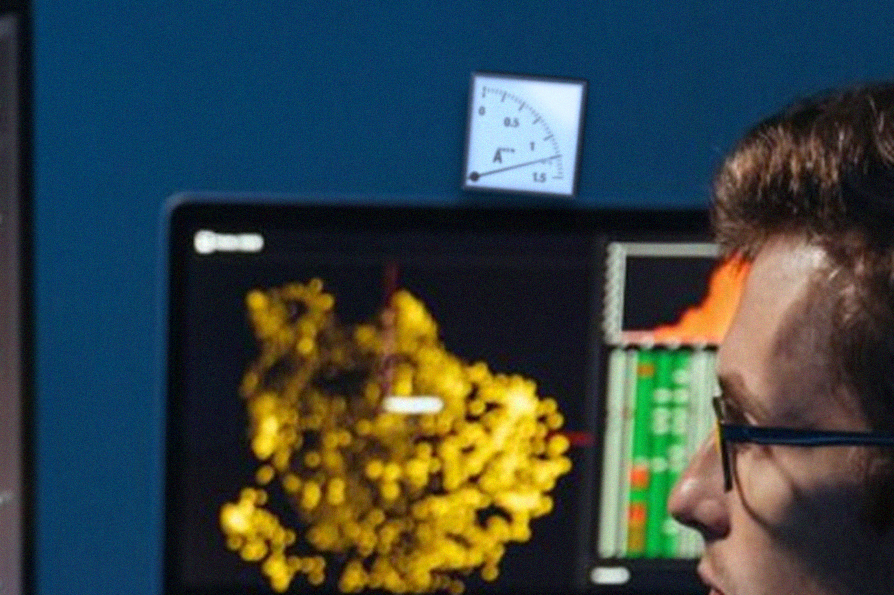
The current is 1.25 (A)
